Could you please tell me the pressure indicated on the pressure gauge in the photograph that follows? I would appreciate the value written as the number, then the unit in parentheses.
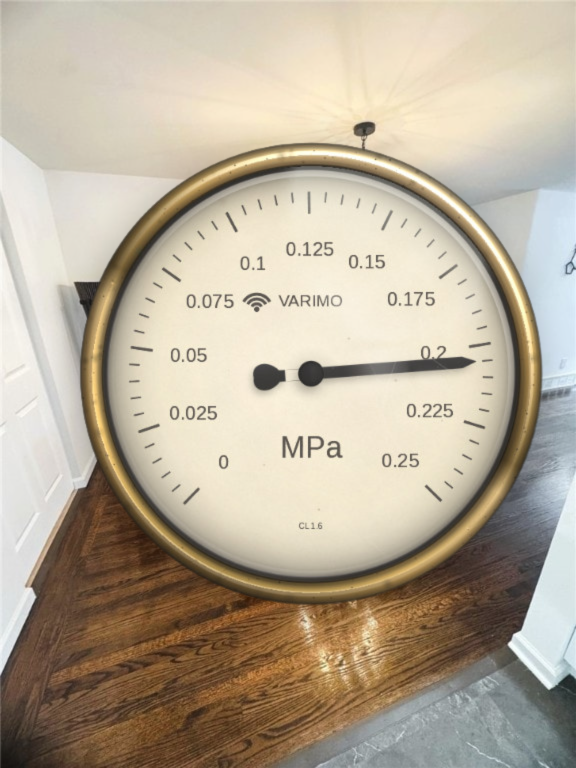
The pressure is 0.205 (MPa)
